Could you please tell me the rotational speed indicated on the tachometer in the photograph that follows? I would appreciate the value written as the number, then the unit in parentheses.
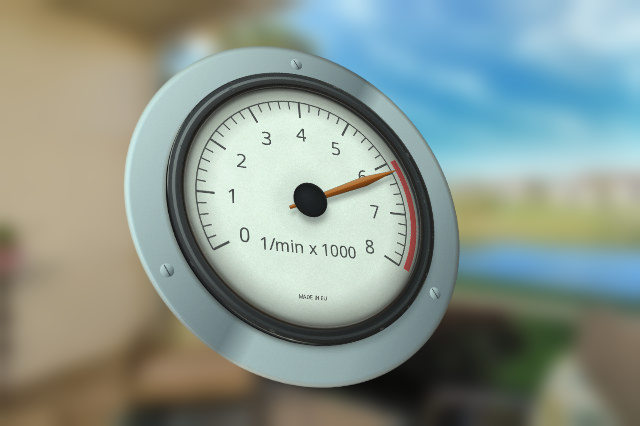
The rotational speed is 6200 (rpm)
